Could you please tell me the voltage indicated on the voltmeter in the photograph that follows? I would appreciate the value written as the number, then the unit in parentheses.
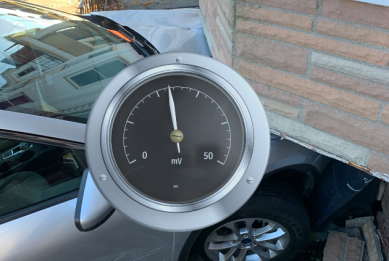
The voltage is 23 (mV)
